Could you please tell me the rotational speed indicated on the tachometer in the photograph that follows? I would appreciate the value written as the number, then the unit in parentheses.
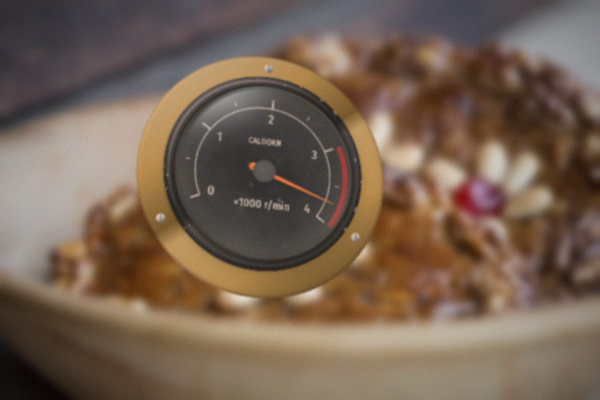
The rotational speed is 3750 (rpm)
